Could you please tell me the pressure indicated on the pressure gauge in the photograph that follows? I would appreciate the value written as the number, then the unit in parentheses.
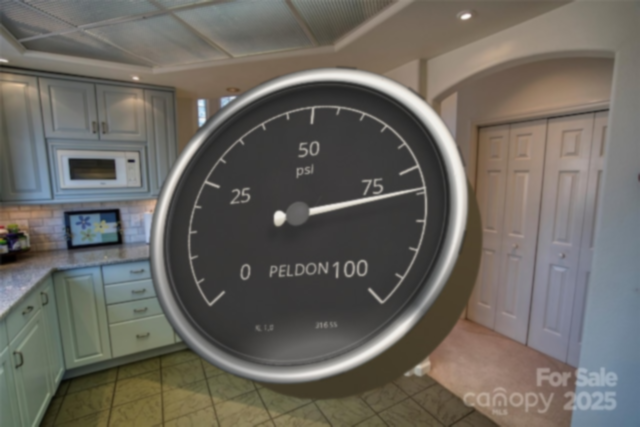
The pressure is 80 (psi)
